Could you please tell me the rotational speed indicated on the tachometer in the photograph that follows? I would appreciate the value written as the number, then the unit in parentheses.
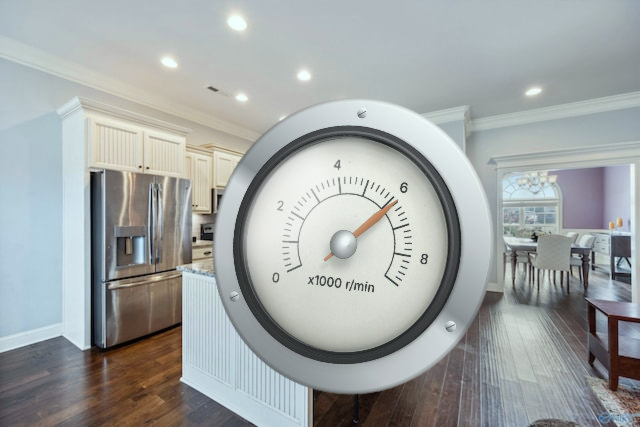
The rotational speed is 6200 (rpm)
